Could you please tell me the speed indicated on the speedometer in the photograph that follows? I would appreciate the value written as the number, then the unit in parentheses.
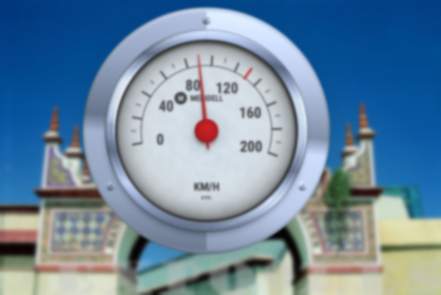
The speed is 90 (km/h)
